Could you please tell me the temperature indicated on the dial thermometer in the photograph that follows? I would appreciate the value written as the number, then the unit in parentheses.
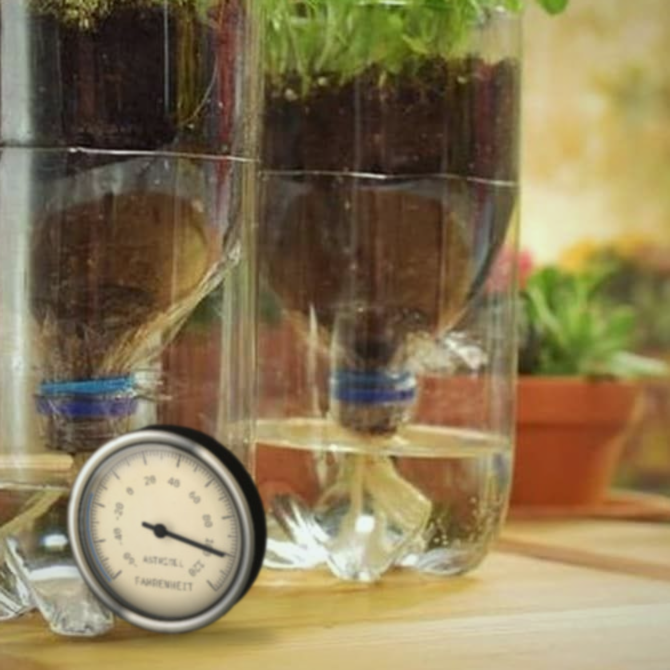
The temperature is 100 (°F)
